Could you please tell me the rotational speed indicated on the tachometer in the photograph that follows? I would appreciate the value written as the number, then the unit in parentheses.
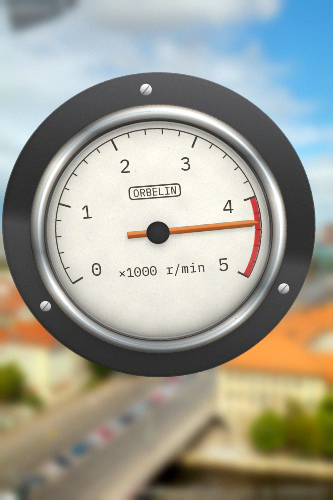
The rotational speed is 4300 (rpm)
